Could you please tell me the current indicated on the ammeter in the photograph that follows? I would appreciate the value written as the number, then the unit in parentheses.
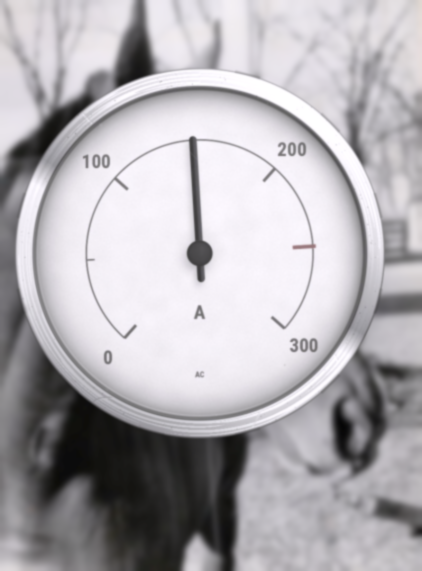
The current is 150 (A)
